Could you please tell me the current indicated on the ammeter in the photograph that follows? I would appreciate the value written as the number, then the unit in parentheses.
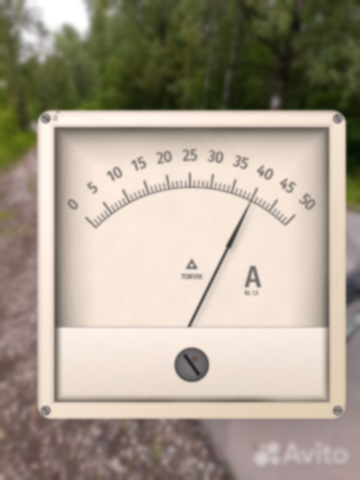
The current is 40 (A)
